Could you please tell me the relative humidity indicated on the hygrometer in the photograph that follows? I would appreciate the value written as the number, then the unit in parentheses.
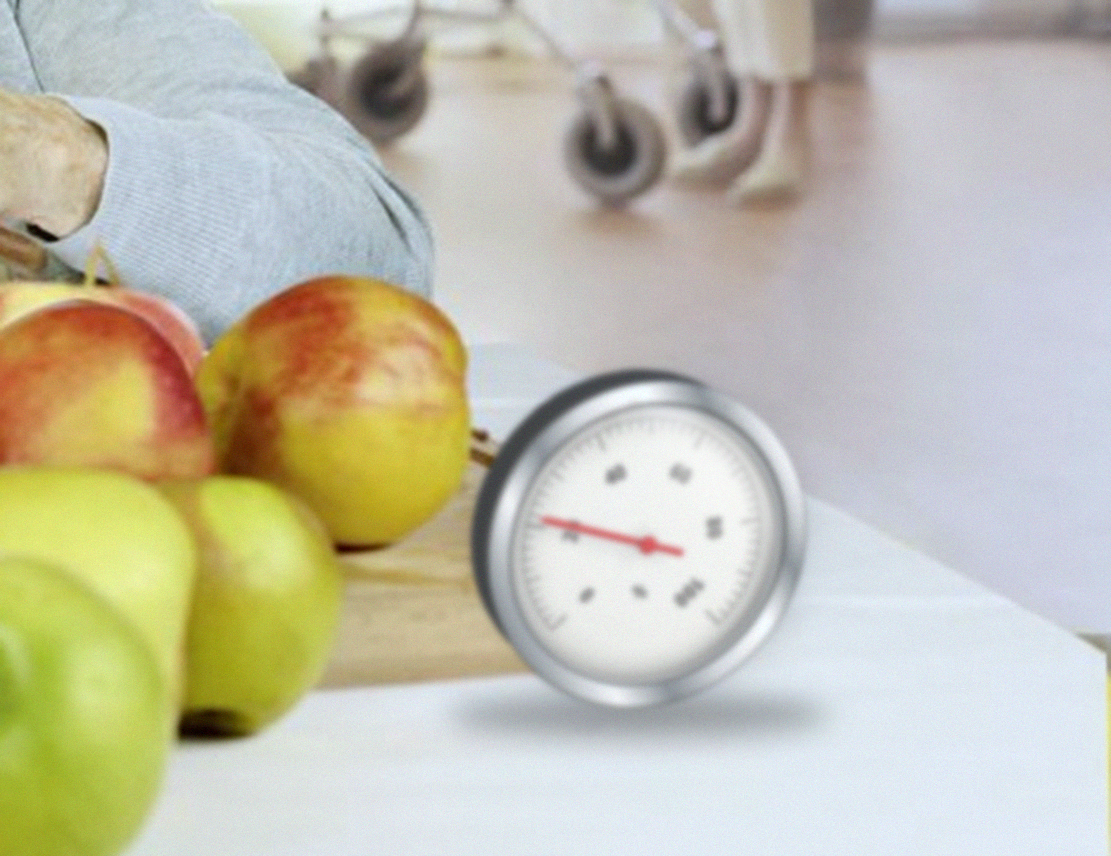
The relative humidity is 22 (%)
